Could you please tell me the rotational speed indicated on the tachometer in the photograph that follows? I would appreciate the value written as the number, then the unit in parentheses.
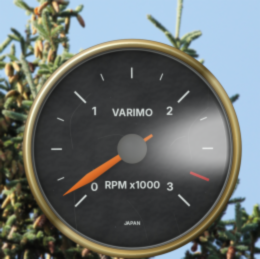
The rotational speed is 125 (rpm)
